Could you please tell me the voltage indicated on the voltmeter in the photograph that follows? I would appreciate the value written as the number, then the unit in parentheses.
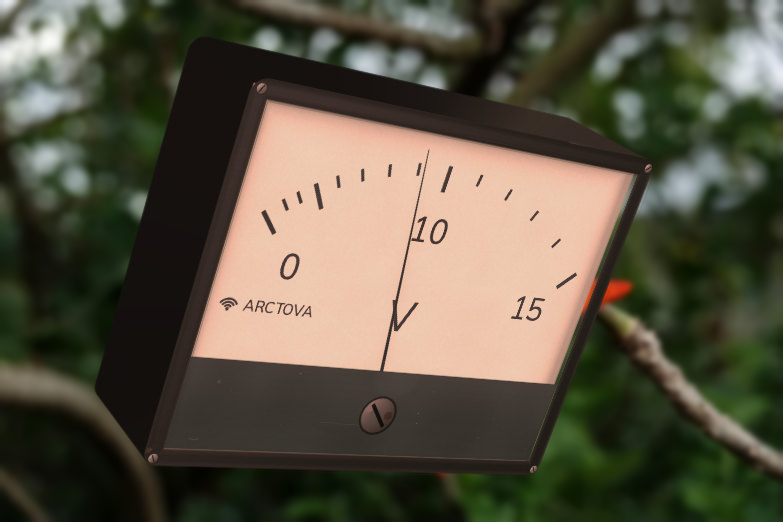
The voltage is 9 (V)
